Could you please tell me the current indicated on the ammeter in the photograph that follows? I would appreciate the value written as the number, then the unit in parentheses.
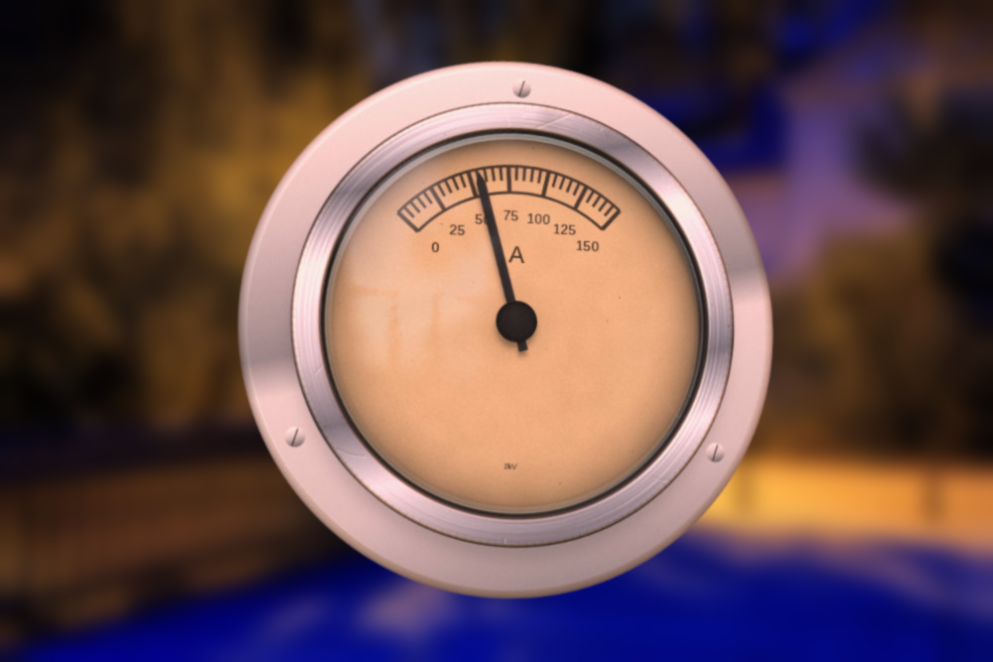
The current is 55 (A)
